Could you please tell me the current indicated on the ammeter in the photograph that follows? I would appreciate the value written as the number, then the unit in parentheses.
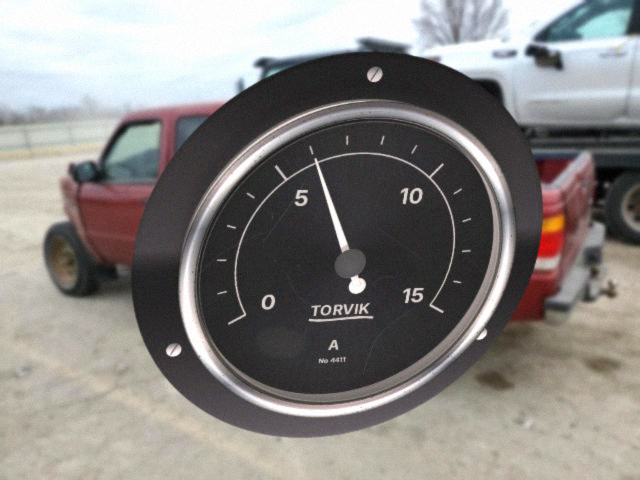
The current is 6 (A)
